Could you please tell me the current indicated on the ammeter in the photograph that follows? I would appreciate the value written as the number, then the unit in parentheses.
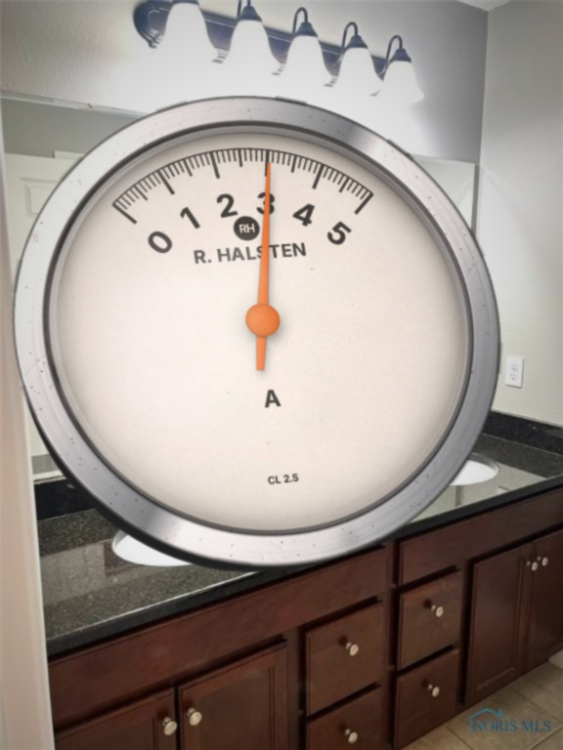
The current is 3 (A)
